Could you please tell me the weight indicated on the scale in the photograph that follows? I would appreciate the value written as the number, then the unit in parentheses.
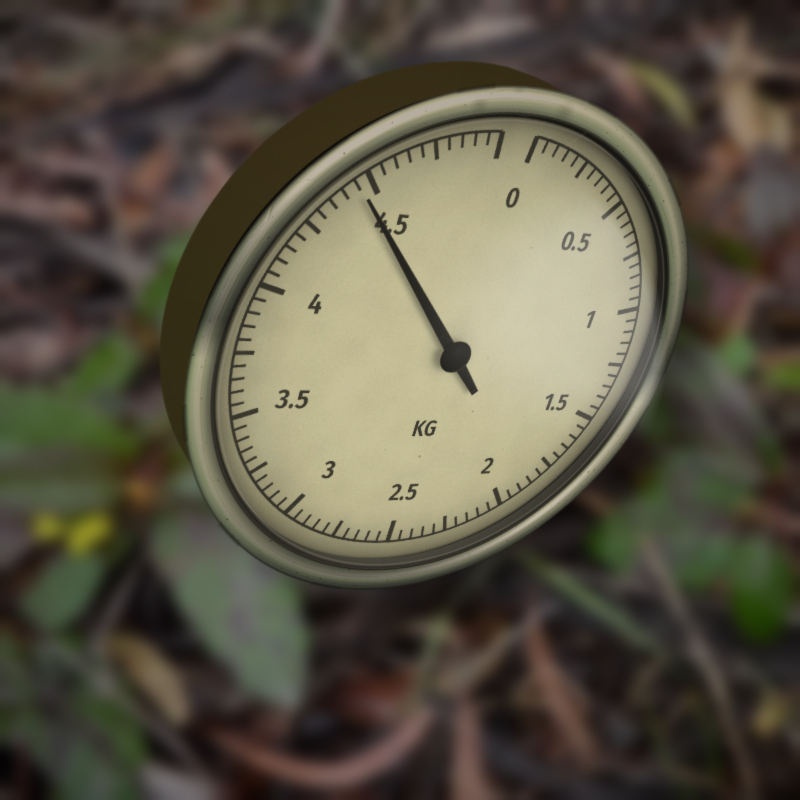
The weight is 4.45 (kg)
